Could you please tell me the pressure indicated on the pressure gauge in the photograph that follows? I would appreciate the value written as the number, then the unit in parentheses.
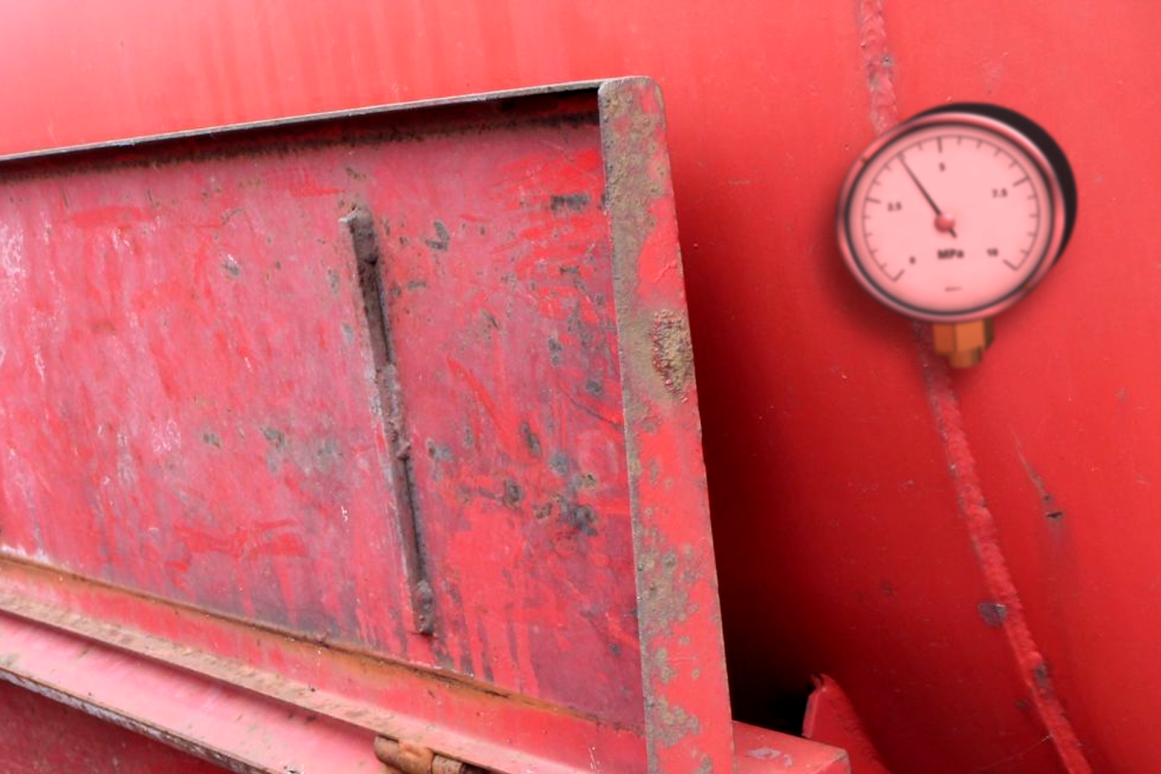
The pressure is 4 (MPa)
